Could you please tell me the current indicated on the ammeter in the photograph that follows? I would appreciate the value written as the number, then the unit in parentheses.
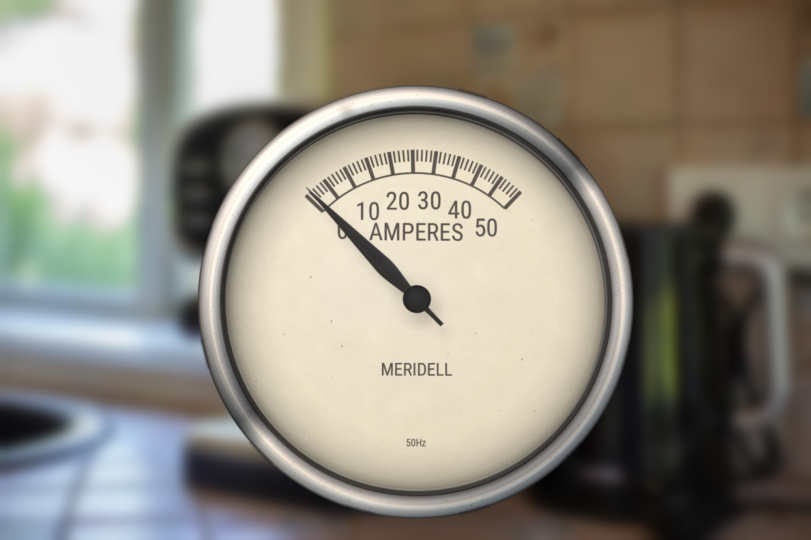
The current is 1 (A)
